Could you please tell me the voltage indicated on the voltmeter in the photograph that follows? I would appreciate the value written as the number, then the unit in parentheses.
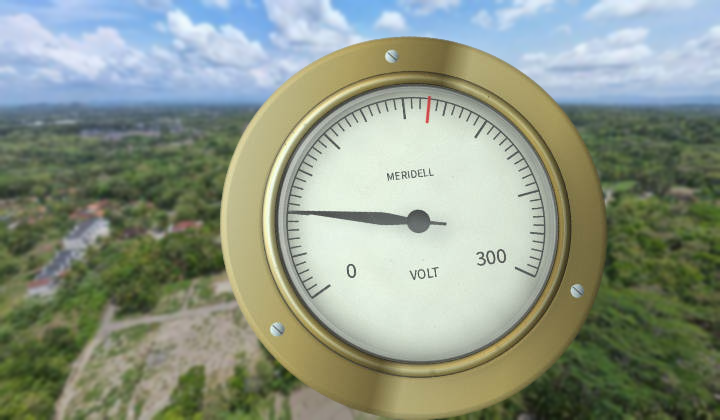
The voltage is 50 (V)
